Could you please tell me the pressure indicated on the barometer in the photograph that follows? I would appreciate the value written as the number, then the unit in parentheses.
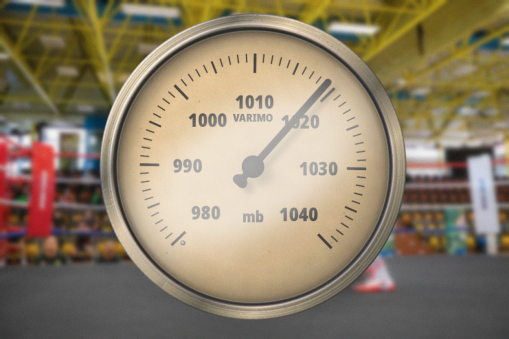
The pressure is 1019 (mbar)
